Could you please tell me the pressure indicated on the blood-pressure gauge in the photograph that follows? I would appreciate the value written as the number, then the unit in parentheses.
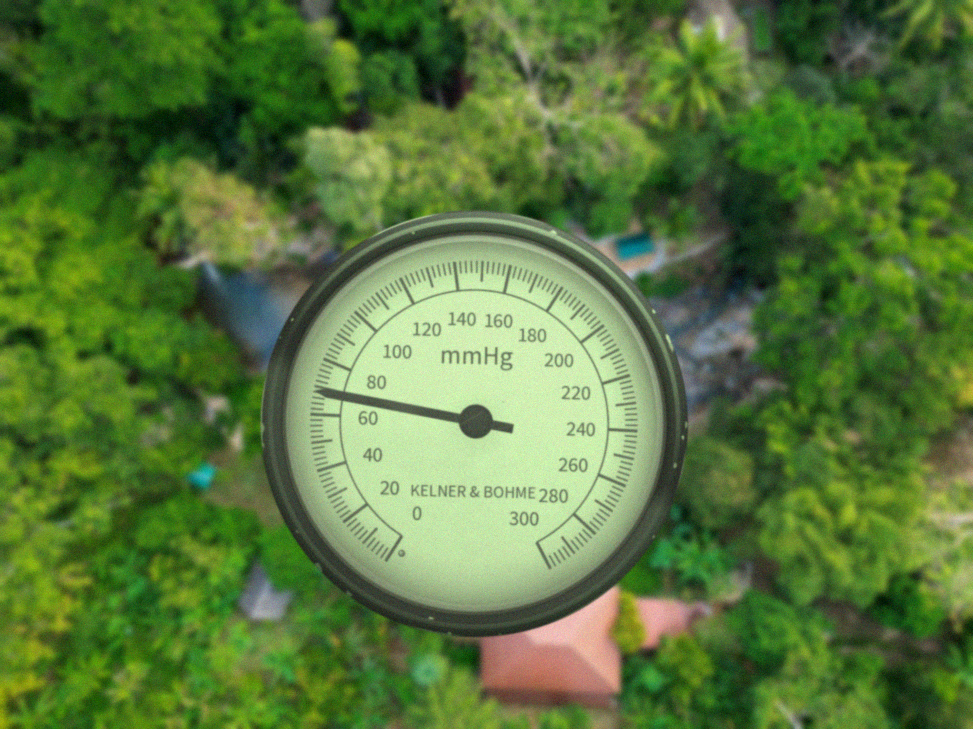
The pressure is 68 (mmHg)
